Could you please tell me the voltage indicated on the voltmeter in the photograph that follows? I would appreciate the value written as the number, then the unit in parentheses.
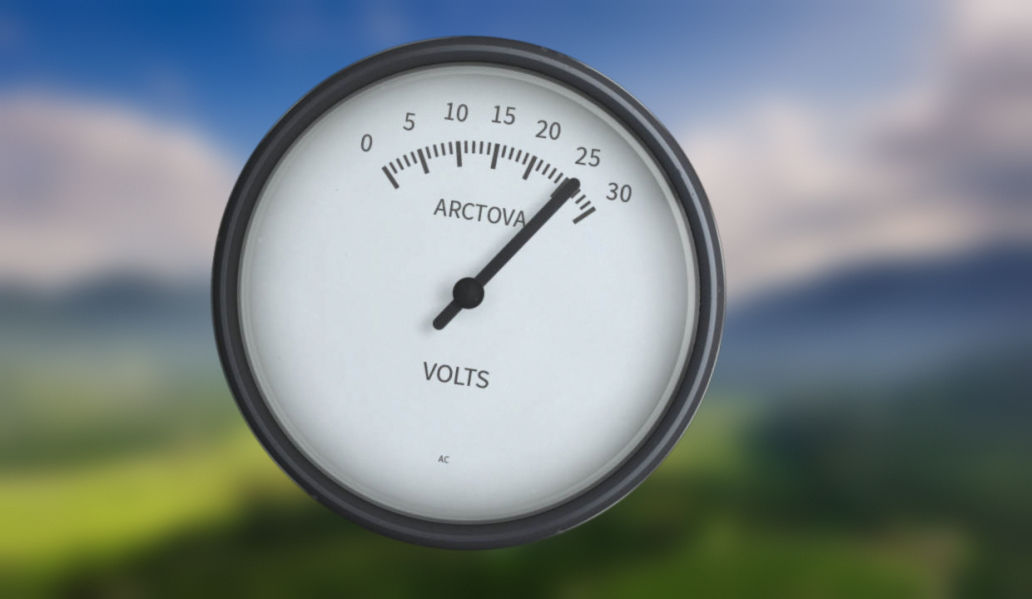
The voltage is 26 (V)
